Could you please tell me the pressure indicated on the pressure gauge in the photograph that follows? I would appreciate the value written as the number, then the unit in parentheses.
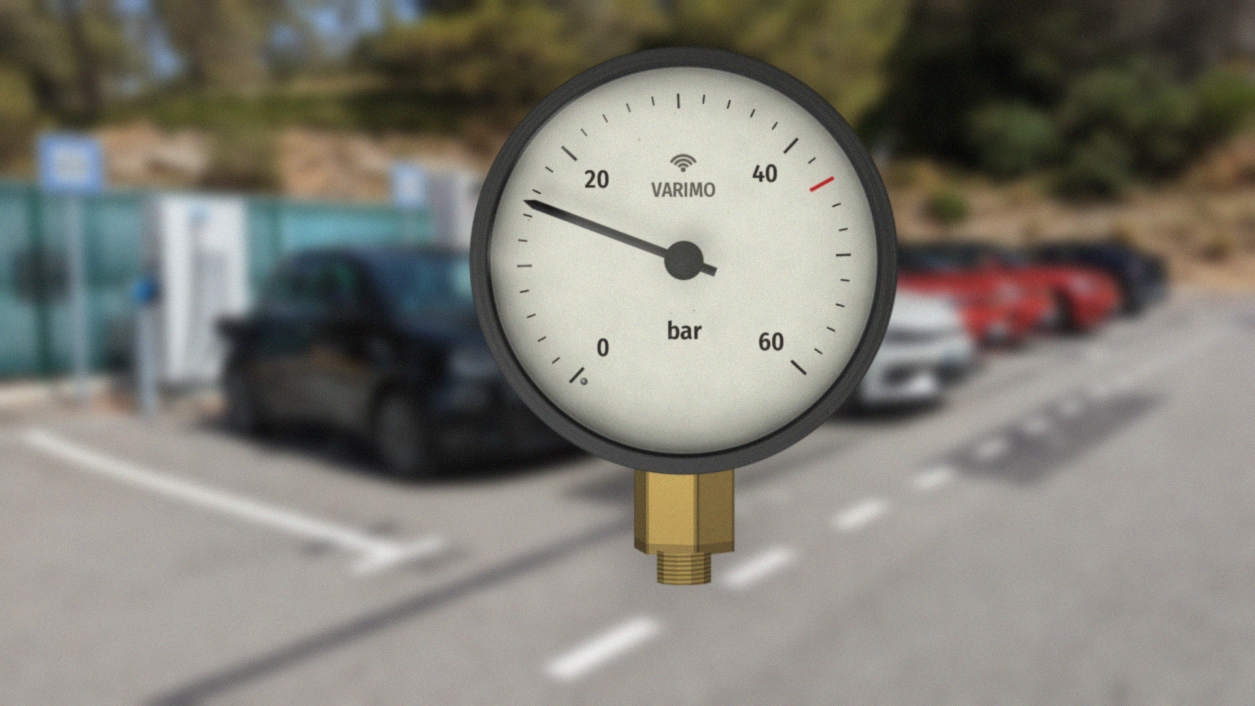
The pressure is 15 (bar)
